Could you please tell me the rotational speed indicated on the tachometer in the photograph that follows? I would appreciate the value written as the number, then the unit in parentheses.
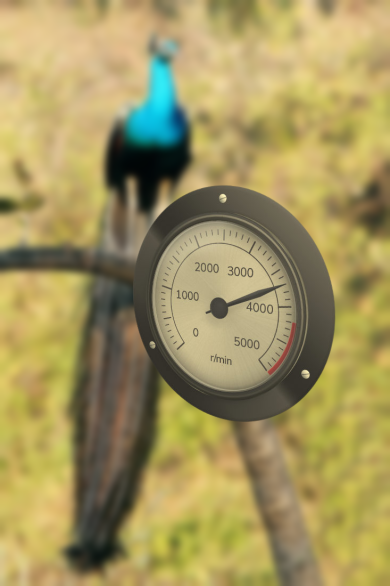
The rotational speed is 3700 (rpm)
